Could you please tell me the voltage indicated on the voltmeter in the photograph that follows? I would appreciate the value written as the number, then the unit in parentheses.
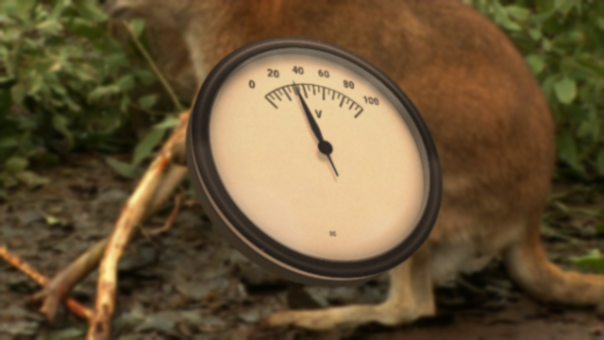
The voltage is 30 (V)
